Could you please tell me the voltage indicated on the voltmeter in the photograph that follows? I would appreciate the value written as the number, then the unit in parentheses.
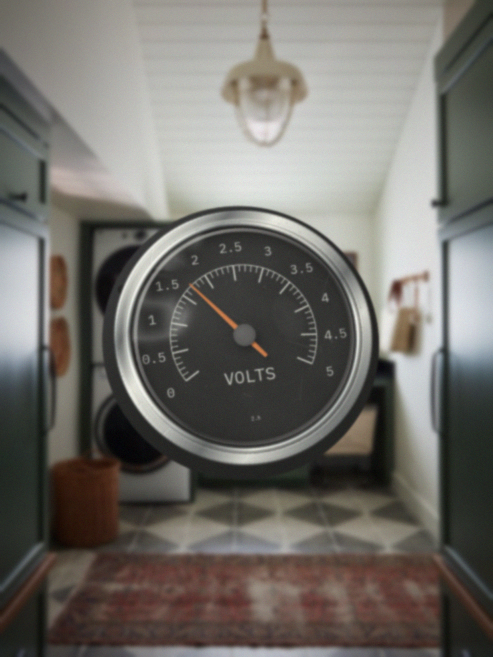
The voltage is 1.7 (V)
